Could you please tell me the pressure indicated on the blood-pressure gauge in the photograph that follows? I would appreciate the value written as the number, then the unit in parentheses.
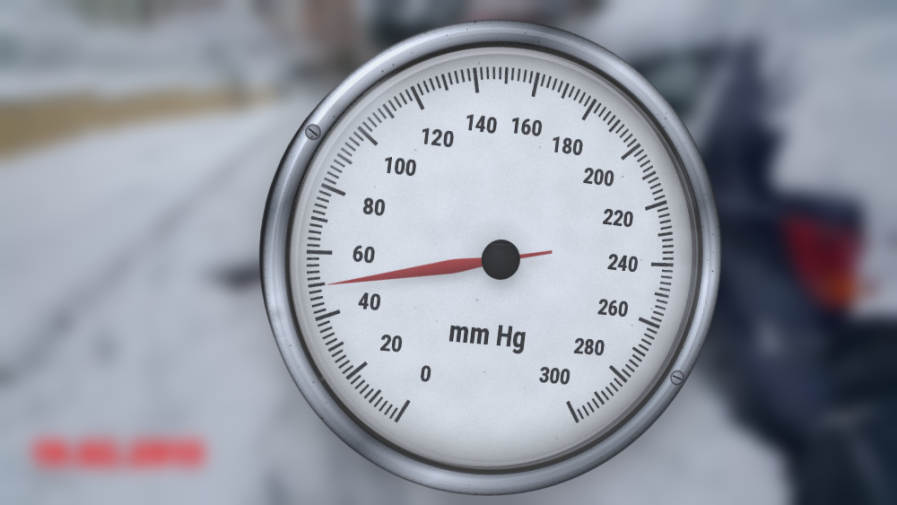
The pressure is 50 (mmHg)
